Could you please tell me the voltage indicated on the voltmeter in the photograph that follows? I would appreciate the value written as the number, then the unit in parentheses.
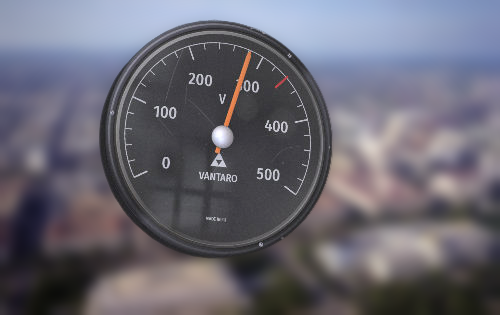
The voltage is 280 (V)
